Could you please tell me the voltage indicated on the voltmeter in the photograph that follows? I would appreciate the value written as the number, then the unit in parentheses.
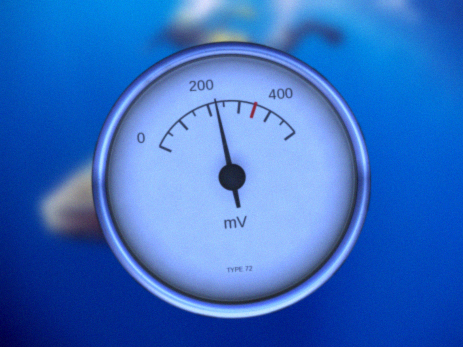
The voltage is 225 (mV)
